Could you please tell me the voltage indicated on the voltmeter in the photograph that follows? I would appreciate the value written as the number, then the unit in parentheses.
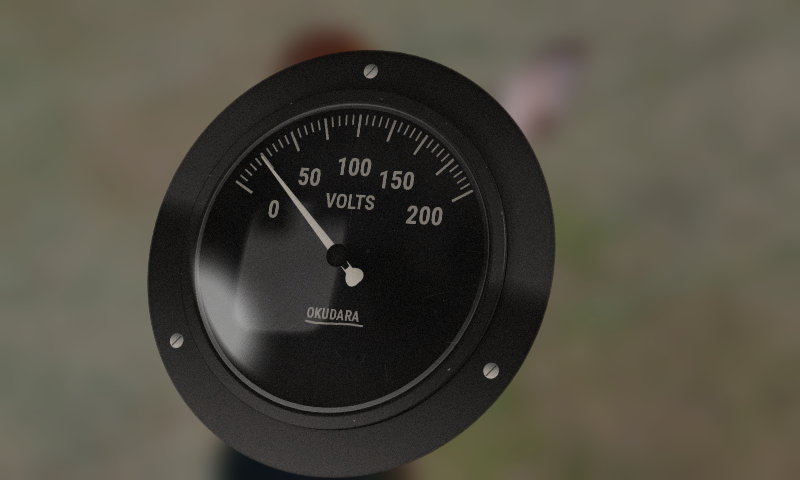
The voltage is 25 (V)
